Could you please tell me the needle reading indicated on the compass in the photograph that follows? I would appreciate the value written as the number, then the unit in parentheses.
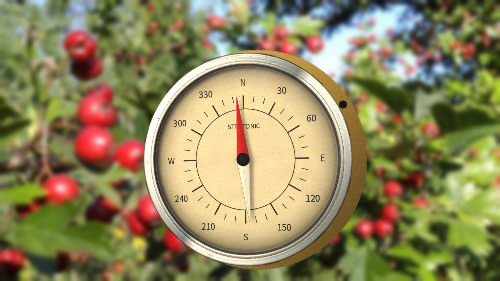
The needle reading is 355 (°)
